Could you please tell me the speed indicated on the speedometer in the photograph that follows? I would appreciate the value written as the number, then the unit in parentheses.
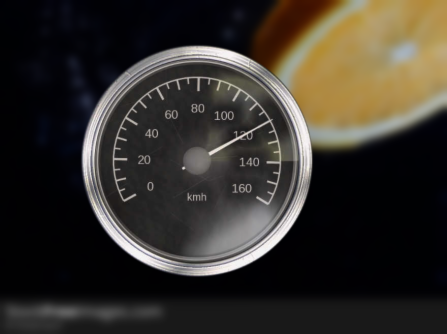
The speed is 120 (km/h)
